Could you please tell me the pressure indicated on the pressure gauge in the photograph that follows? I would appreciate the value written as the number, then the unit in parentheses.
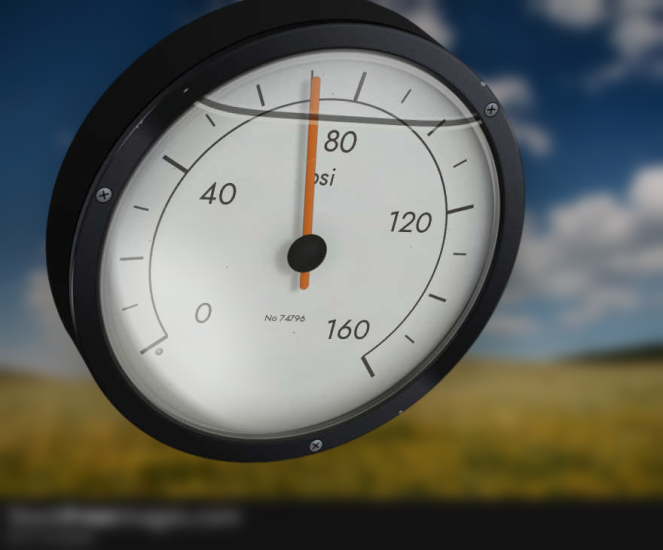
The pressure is 70 (psi)
